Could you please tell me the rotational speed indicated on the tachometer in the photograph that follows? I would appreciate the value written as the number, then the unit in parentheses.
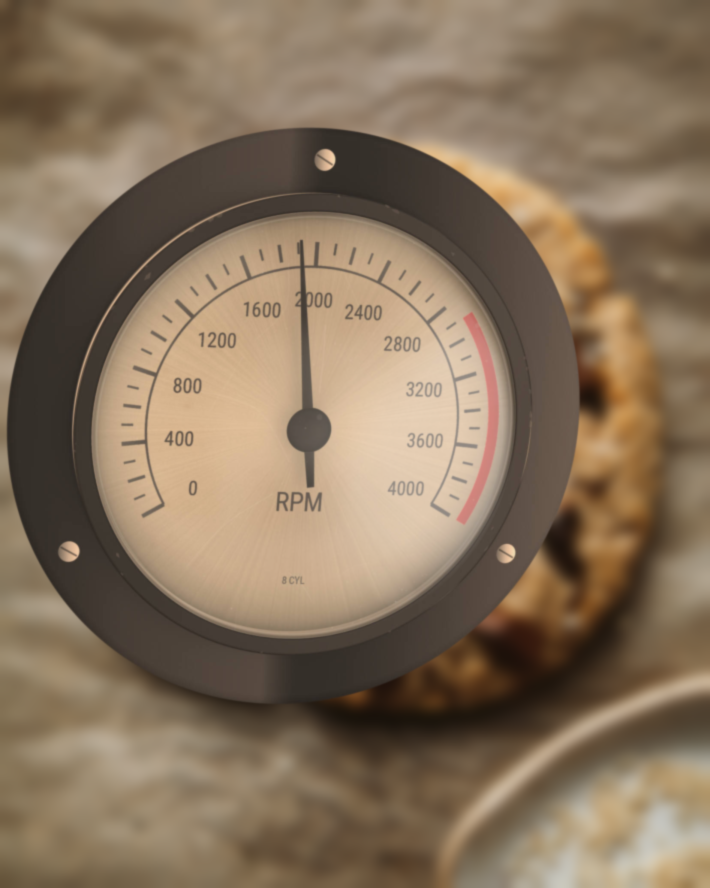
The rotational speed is 1900 (rpm)
